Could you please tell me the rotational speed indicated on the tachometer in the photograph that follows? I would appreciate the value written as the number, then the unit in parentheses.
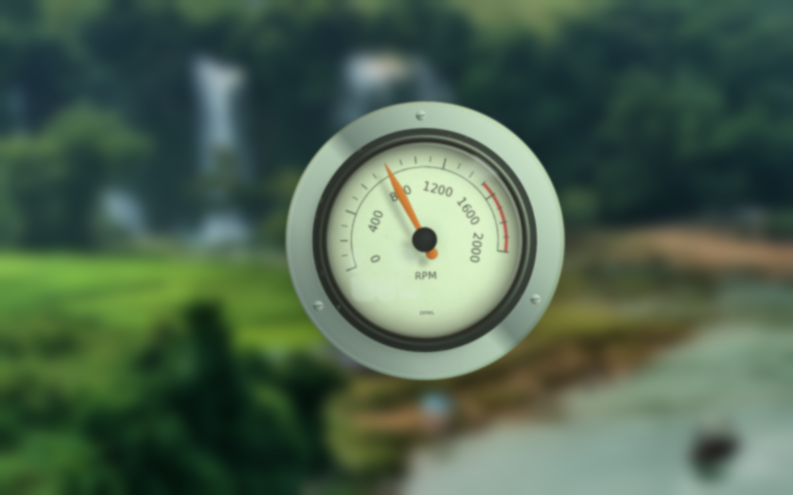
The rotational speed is 800 (rpm)
